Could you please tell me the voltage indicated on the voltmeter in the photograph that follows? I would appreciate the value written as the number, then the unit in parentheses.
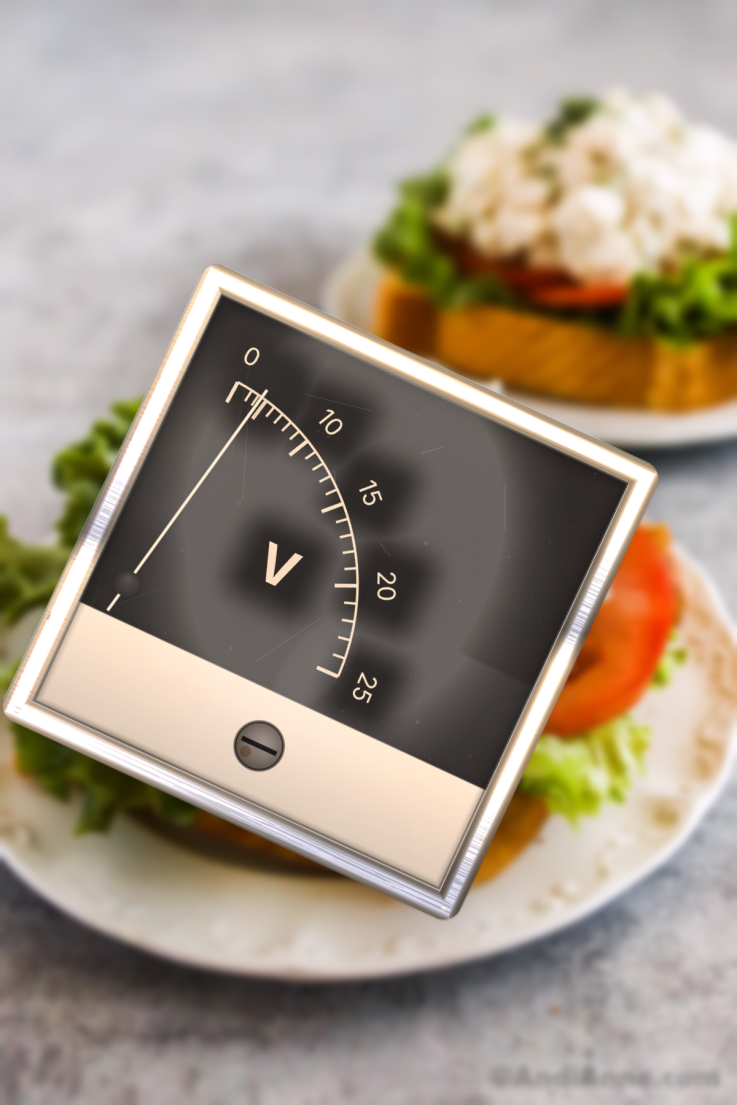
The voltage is 4.5 (V)
